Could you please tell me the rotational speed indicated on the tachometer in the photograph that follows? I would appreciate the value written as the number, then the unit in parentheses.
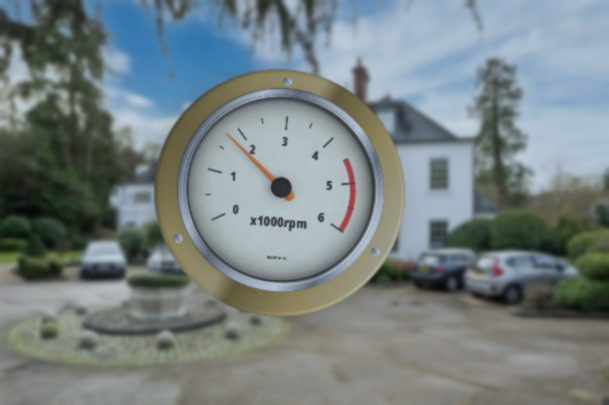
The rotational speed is 1750 (rpm)
